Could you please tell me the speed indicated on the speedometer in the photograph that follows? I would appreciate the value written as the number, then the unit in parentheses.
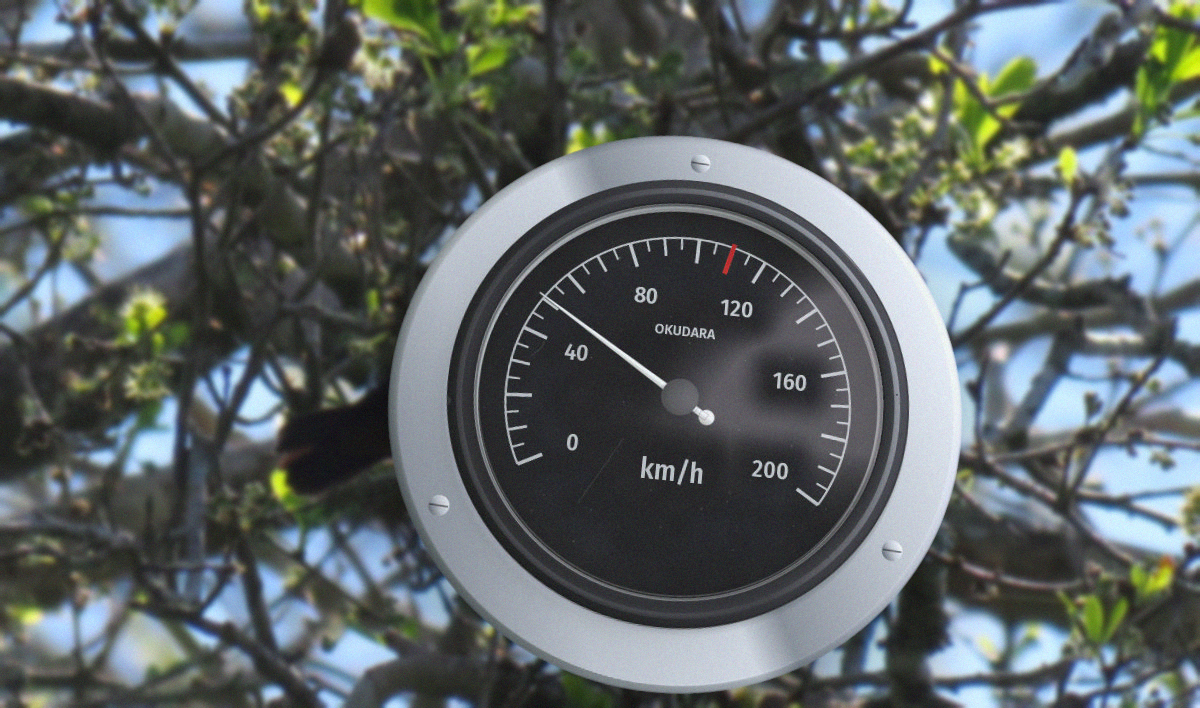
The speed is 50 (km/h)
